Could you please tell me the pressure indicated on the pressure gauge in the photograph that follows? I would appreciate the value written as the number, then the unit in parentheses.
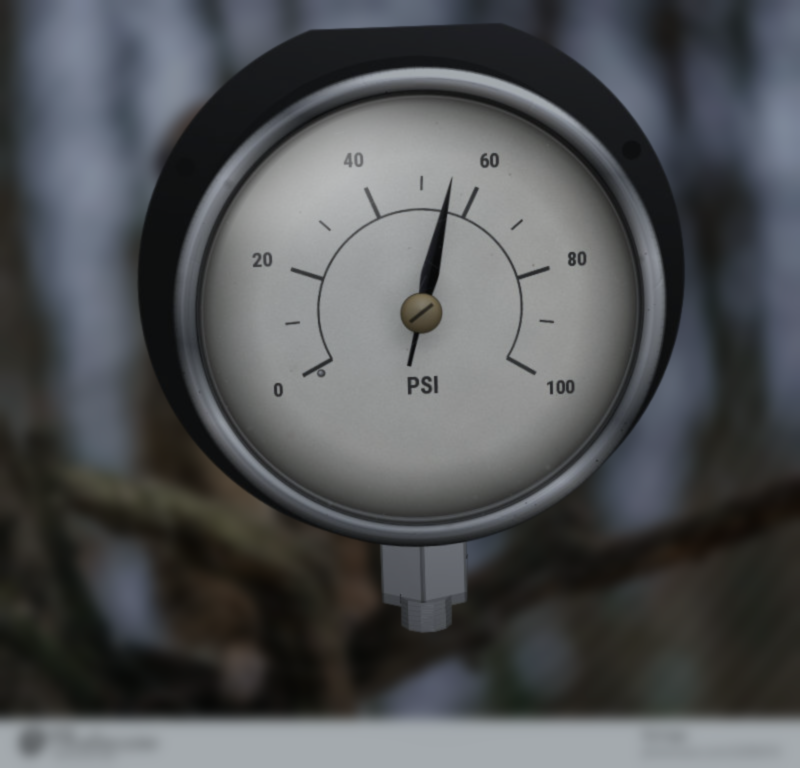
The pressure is 55 (psi)
